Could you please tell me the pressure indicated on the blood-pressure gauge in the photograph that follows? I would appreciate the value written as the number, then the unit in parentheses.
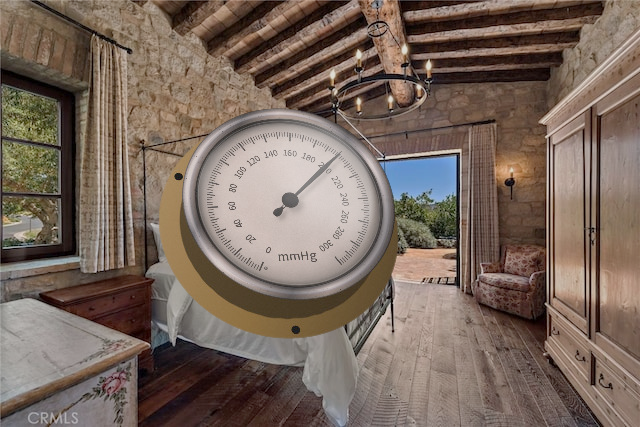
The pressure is 200 (mmHg)
